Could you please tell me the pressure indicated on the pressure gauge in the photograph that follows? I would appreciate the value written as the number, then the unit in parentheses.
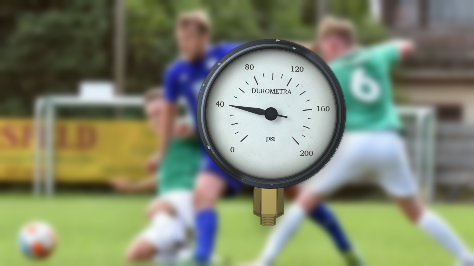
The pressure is 40 (psi)
